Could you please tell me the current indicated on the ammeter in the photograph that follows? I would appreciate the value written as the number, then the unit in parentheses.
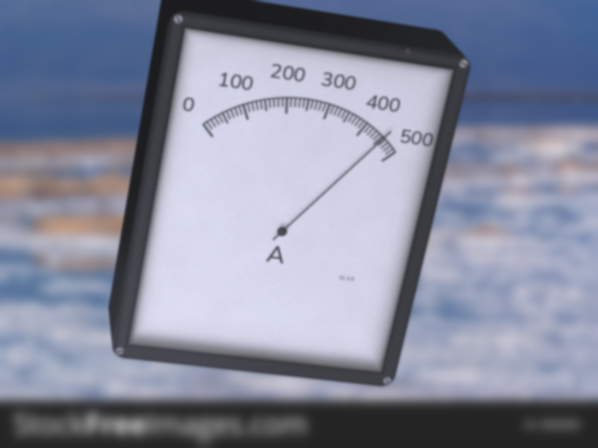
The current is 450 (A)
